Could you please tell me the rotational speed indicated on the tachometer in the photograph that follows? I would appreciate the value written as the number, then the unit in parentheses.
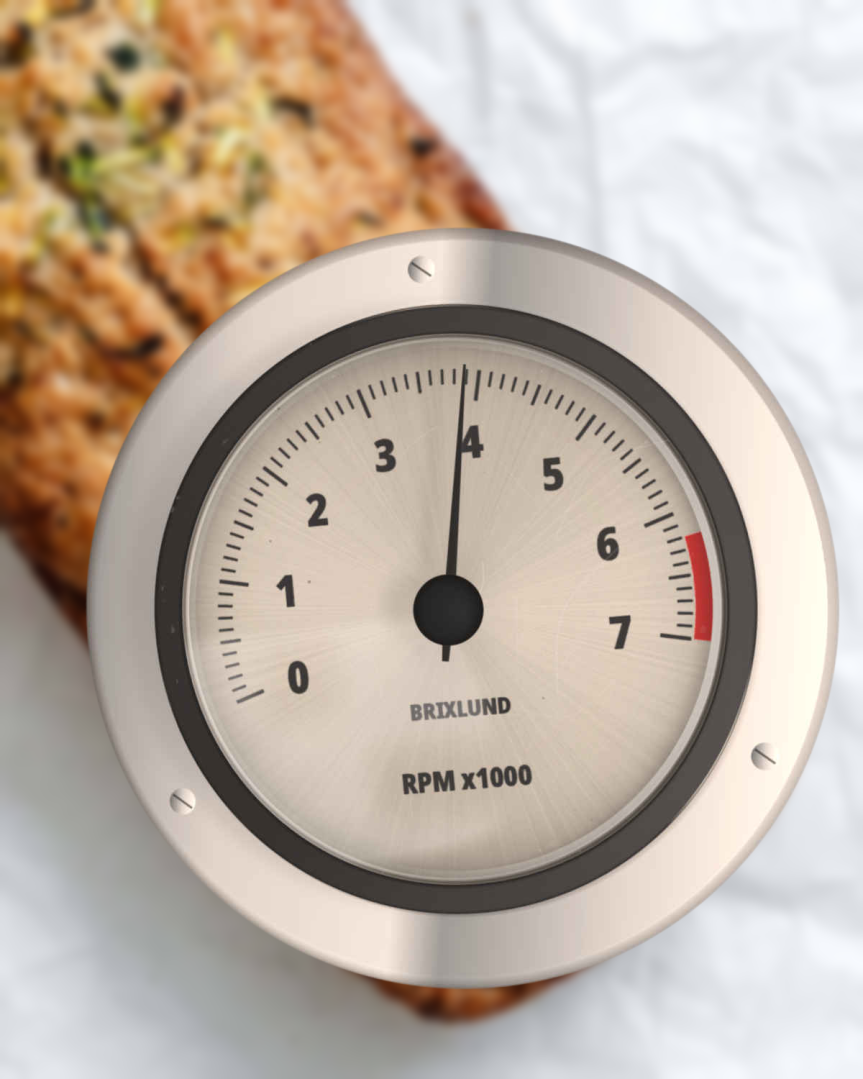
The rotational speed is 3900 (rpm)
